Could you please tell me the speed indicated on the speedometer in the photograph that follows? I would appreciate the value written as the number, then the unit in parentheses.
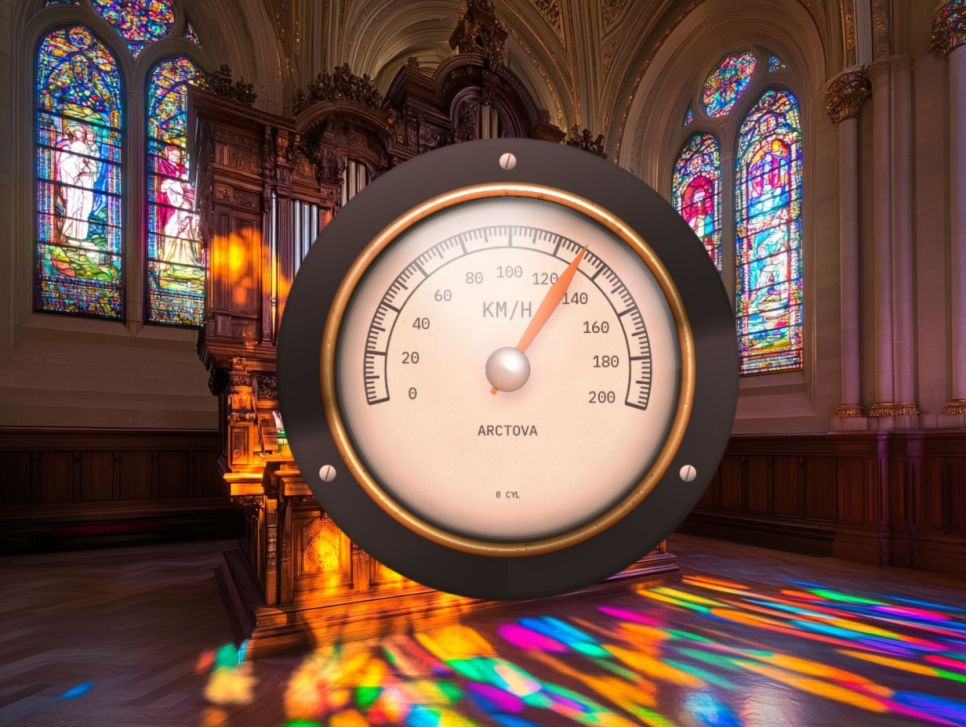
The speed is 130 (km/h)
